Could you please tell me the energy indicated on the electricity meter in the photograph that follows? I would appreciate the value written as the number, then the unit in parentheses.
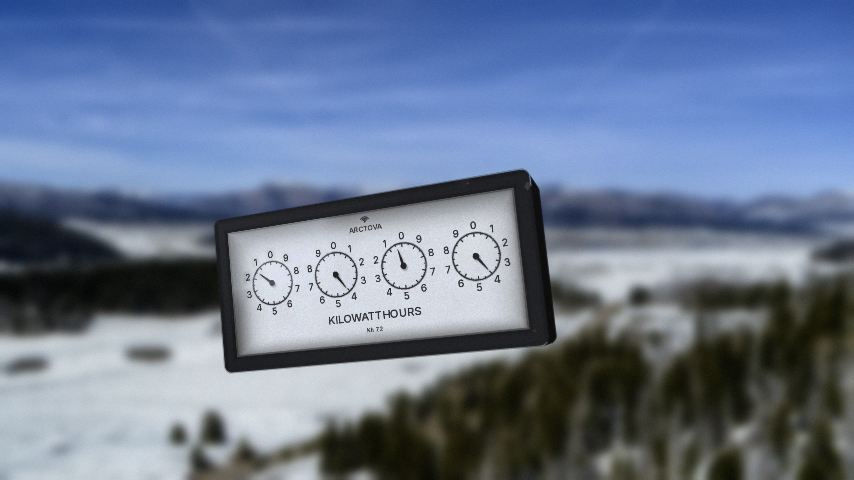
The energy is 1404 (kWh)
